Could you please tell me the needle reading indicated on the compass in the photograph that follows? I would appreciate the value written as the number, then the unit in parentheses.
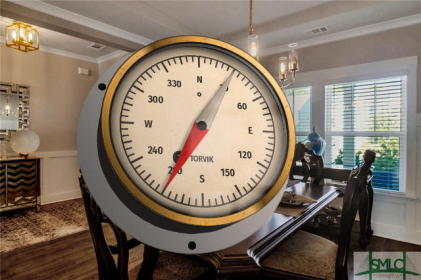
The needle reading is 210 (°)
